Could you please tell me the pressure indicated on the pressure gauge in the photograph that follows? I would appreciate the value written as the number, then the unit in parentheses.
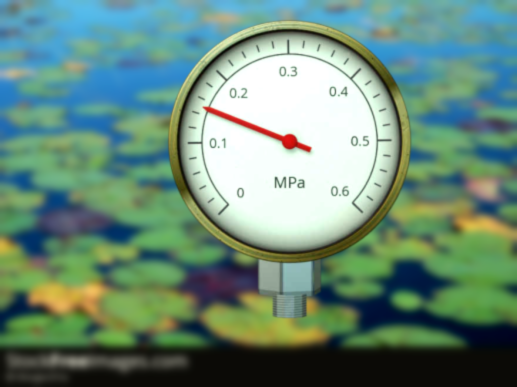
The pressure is 0.15 (MPa)
